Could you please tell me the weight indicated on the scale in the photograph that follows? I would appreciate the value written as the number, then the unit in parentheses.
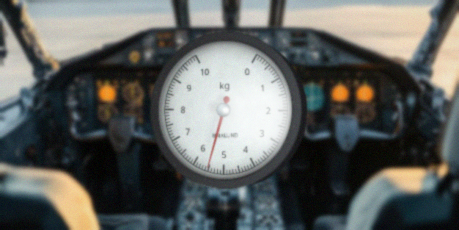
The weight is 5.5 (kg)
